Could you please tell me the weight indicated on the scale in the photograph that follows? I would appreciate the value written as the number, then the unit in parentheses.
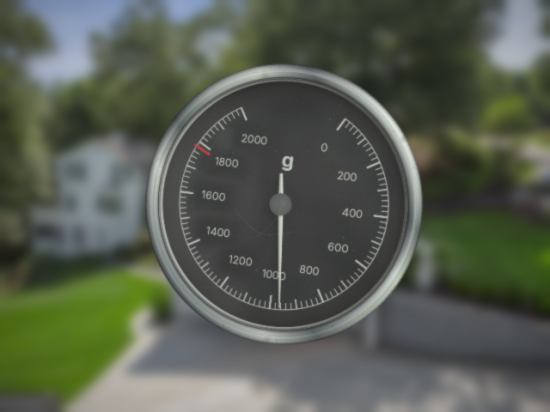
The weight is 960 (g)
